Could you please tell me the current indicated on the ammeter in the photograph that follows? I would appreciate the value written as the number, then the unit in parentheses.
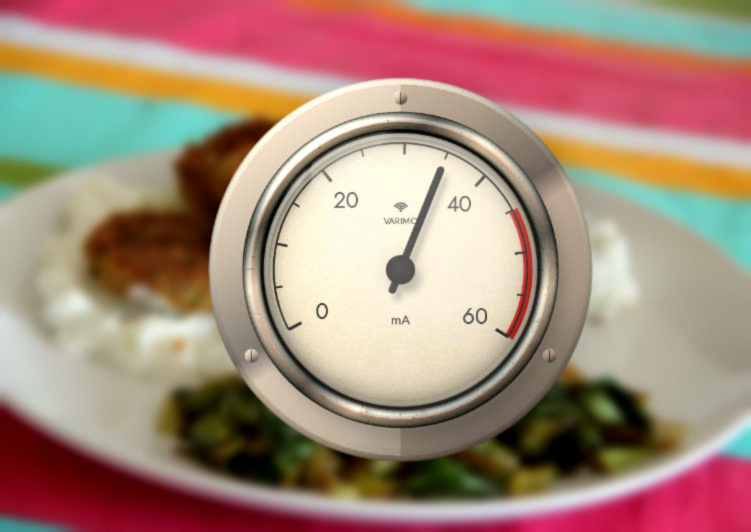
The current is 35 (mA)
